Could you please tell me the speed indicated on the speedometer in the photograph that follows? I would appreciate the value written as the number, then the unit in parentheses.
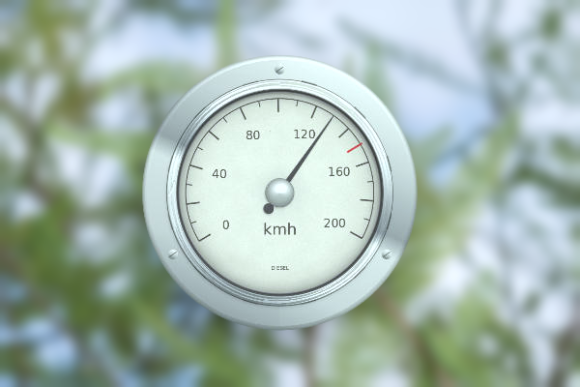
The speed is 130 (km/h)
